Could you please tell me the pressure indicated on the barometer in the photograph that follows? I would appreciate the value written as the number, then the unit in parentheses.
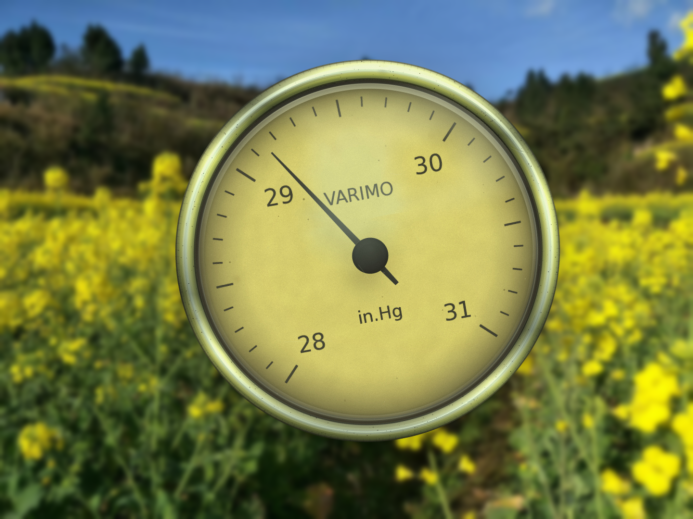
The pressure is 29.15 (inHg)
